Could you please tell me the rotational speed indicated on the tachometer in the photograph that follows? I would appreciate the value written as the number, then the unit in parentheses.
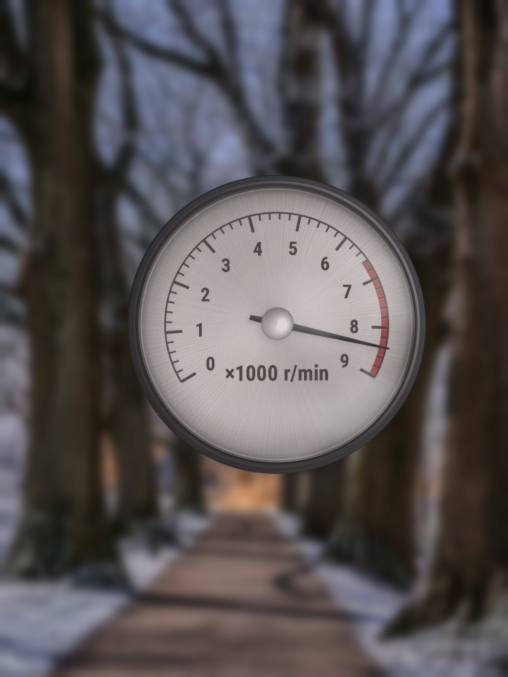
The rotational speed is 8400 (rpm)
